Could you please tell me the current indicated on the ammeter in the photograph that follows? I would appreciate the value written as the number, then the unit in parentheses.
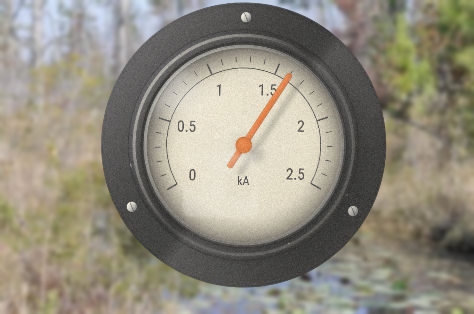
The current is 1.6 (kA)
